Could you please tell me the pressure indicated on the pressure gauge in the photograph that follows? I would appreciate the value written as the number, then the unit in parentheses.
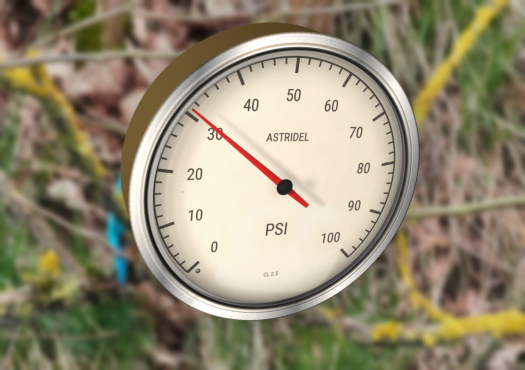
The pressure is 31 (psi)
